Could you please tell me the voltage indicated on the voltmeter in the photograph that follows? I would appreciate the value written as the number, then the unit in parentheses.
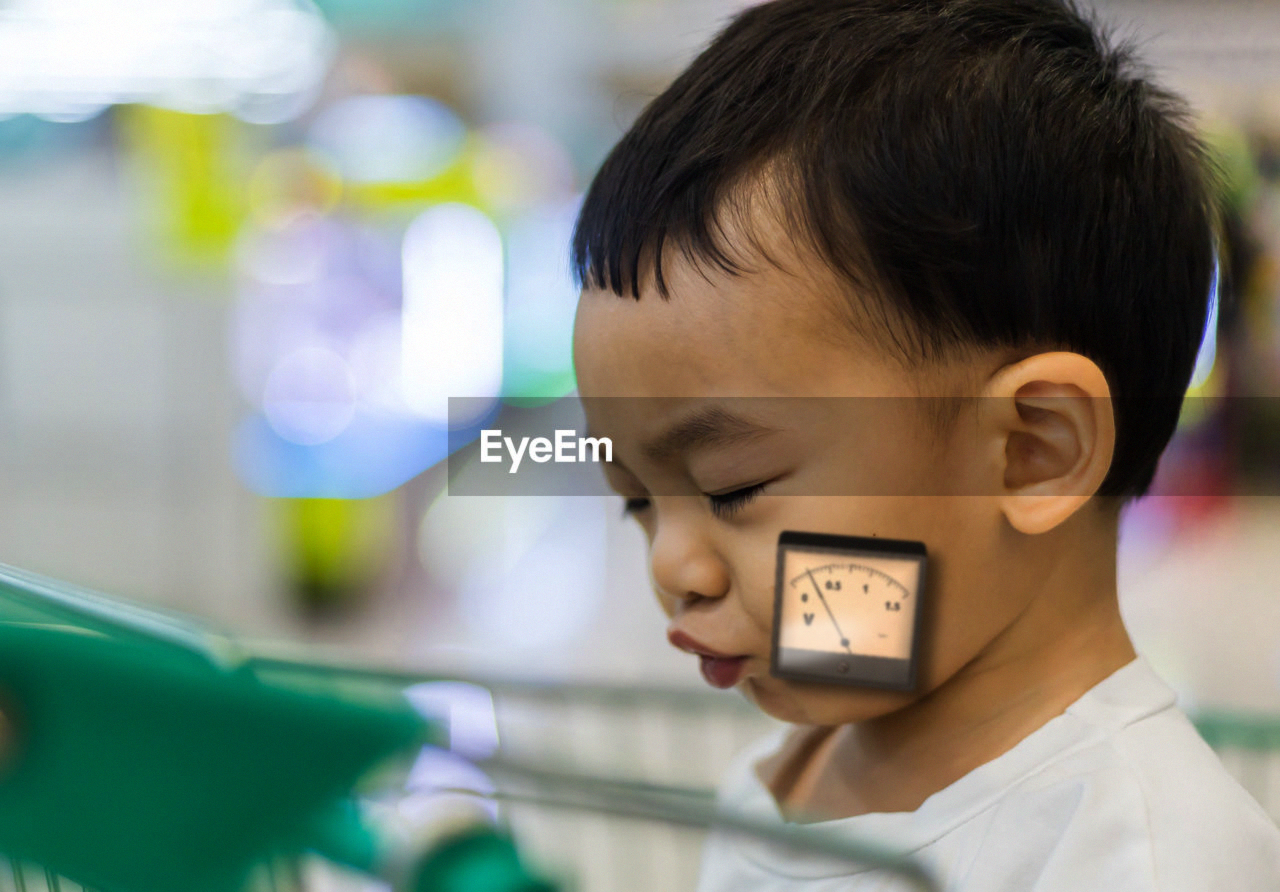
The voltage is 0.25 (V)
